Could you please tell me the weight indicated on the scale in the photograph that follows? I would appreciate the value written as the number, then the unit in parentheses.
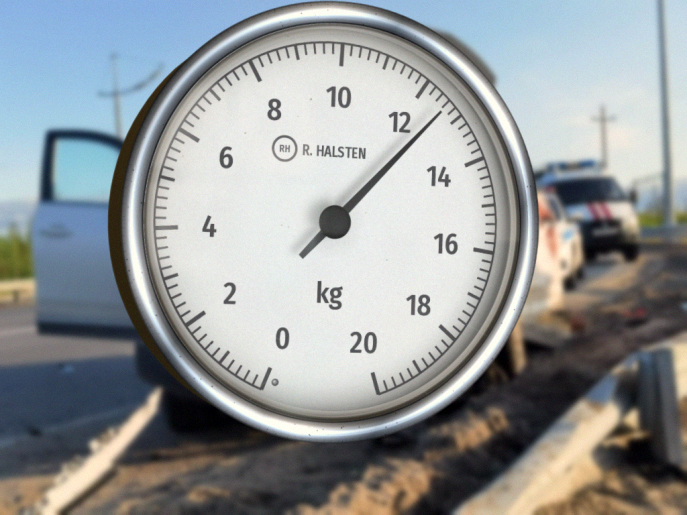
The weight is 12.6 (kg)
